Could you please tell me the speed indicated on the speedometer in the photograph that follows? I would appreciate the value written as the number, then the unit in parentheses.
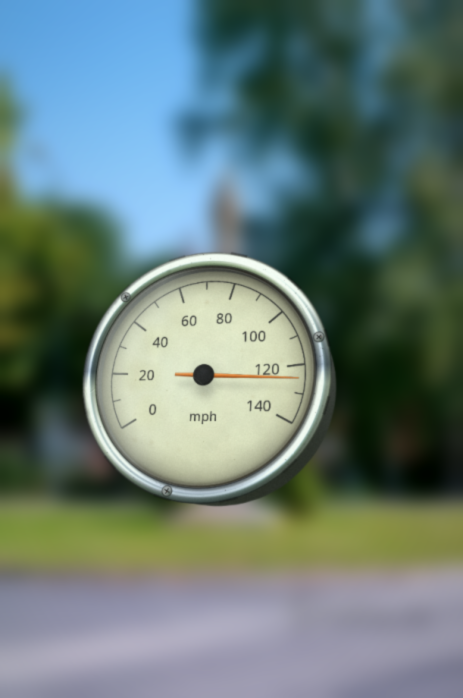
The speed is 125 (mph)
